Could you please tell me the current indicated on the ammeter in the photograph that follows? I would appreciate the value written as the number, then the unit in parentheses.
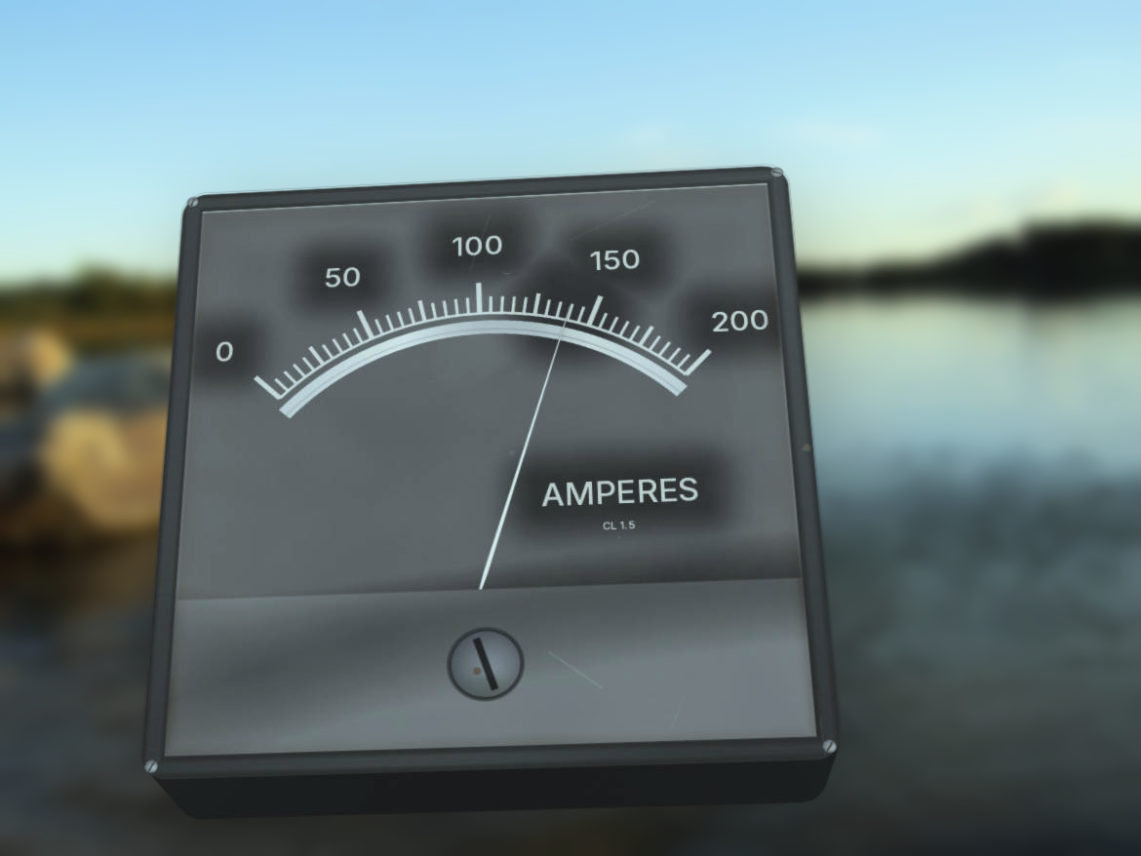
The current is 140 (A)
